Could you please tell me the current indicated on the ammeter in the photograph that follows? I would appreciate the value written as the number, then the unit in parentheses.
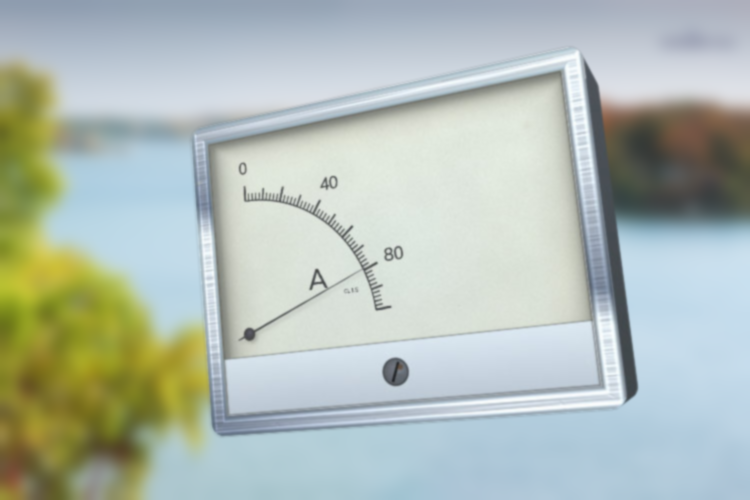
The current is 80 (A)
